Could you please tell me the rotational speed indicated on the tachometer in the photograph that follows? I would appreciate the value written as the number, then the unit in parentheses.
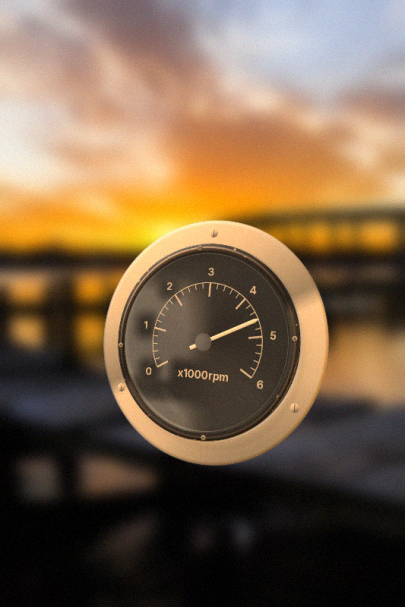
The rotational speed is 4600 (rpm)
